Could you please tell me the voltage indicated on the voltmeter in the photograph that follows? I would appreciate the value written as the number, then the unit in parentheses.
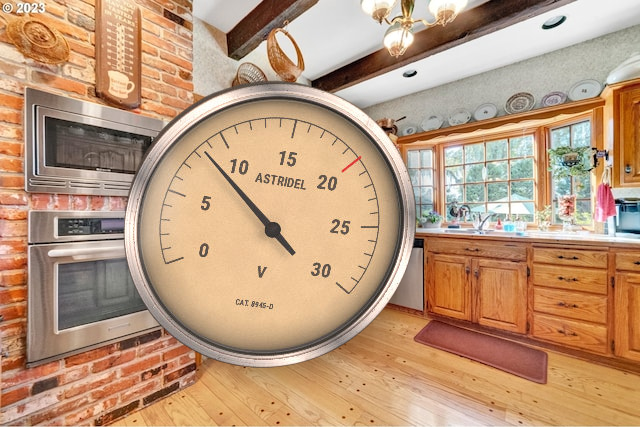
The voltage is 8.5 (V)
